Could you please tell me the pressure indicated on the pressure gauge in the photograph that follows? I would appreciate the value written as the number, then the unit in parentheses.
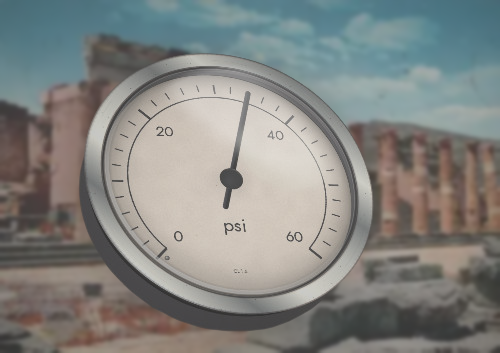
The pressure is 34 (psi)
